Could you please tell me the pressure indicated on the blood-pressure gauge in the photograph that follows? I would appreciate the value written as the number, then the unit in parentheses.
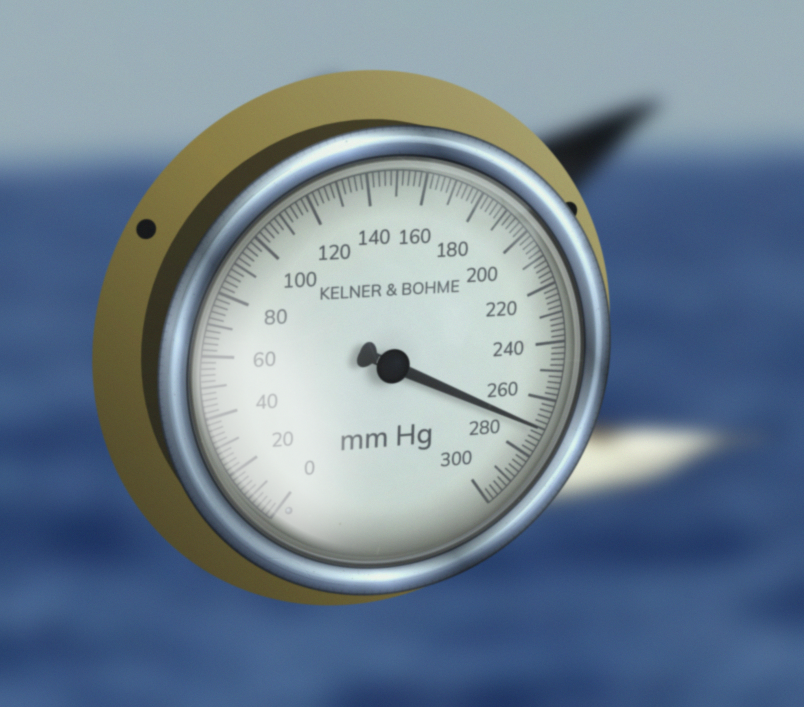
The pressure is 270 (mmHg)
